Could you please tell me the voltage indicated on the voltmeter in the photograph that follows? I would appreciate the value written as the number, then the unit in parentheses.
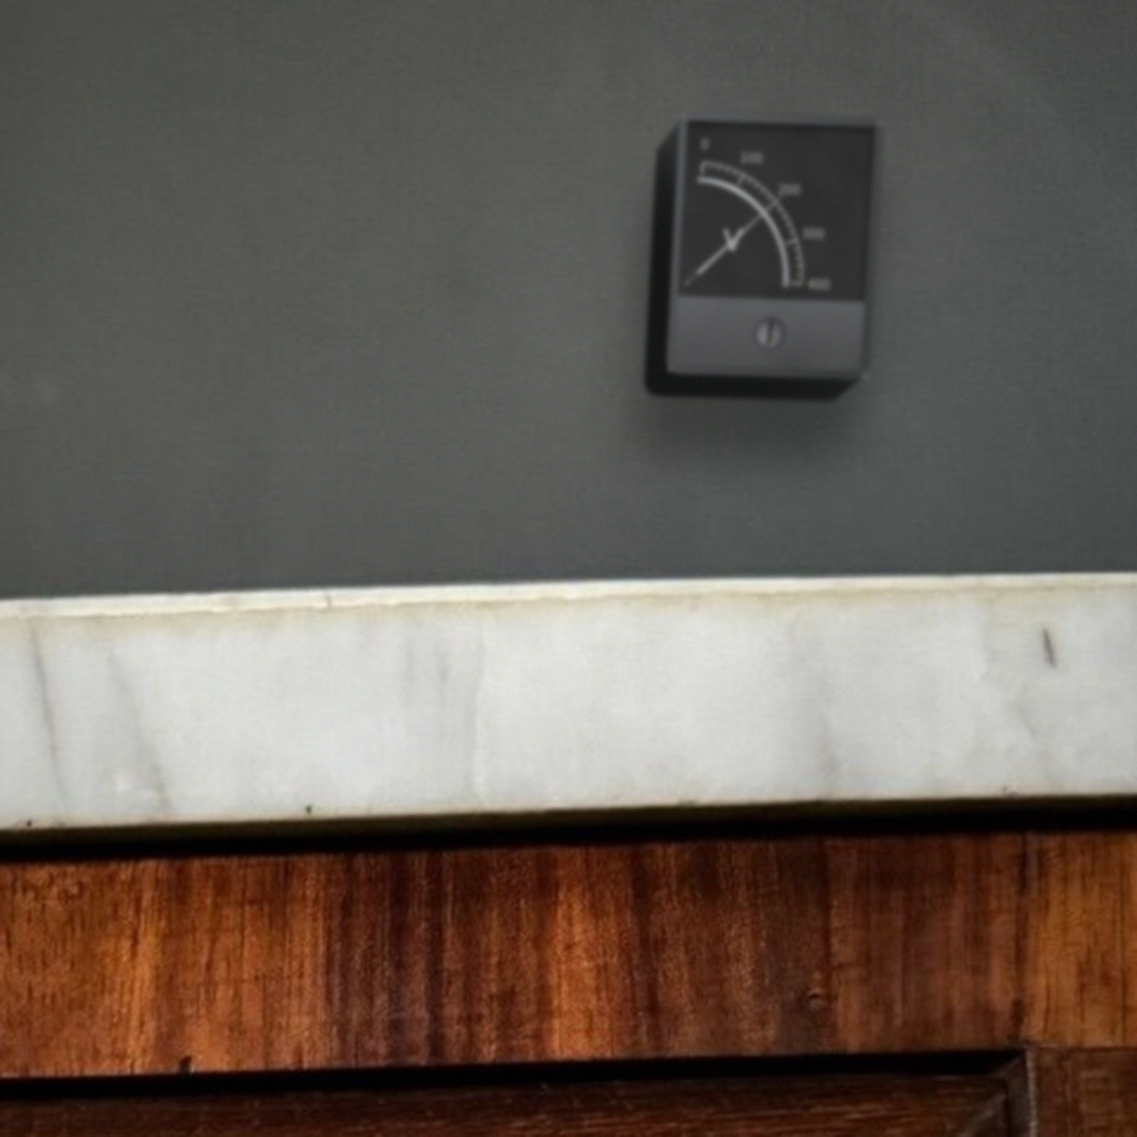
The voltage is 200 (V)
